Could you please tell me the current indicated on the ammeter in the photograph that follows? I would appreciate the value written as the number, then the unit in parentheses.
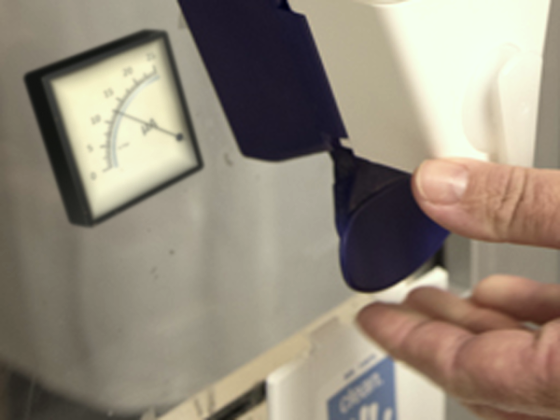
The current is 12.5 (µA)
